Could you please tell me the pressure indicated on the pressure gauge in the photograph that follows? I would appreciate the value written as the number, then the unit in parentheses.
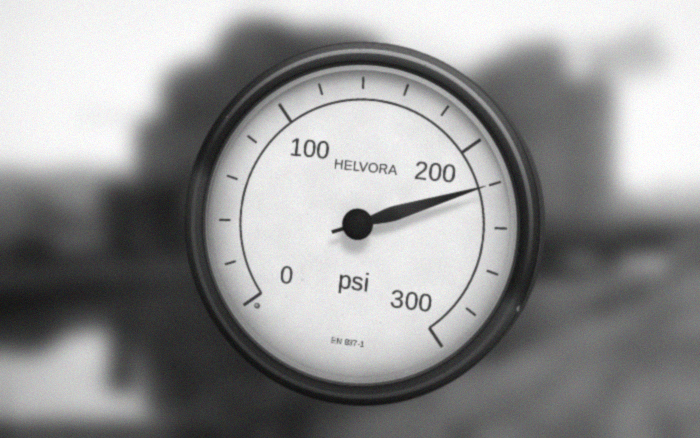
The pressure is 220 (psi)
